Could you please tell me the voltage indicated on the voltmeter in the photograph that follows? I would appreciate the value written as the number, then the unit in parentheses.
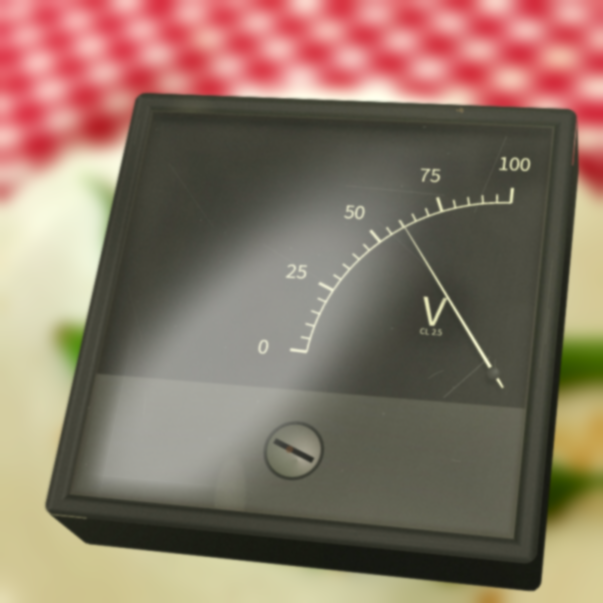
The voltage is 60 (V)
